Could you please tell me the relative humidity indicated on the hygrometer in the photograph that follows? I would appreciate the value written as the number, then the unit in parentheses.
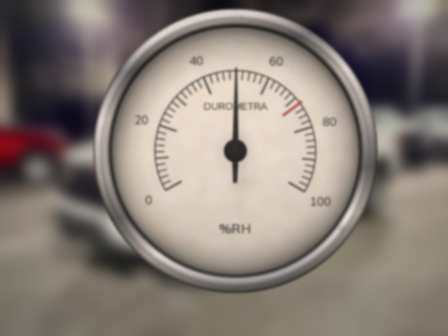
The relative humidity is 50 (%)
